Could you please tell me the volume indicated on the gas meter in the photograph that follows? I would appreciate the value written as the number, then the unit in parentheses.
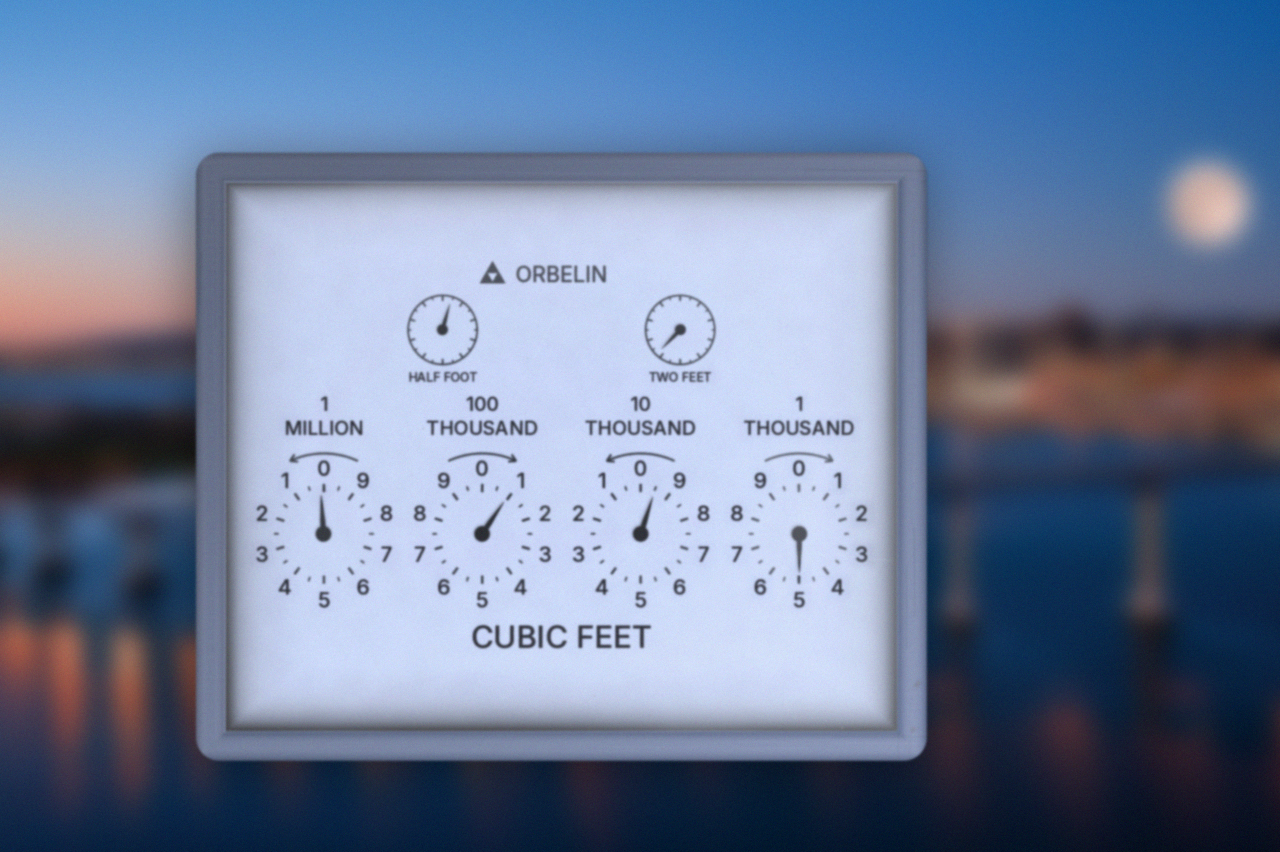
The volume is 9500 (ft³)
